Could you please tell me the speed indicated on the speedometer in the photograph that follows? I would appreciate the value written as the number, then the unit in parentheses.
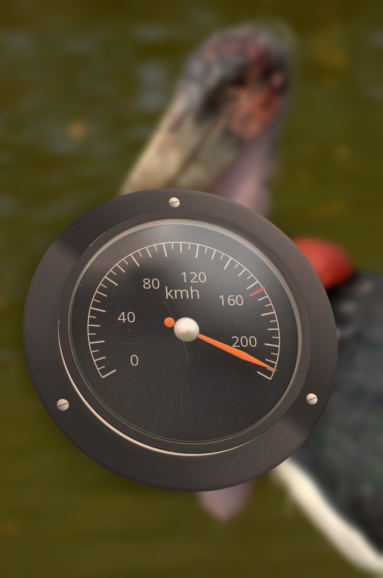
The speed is 215 (km/h)
